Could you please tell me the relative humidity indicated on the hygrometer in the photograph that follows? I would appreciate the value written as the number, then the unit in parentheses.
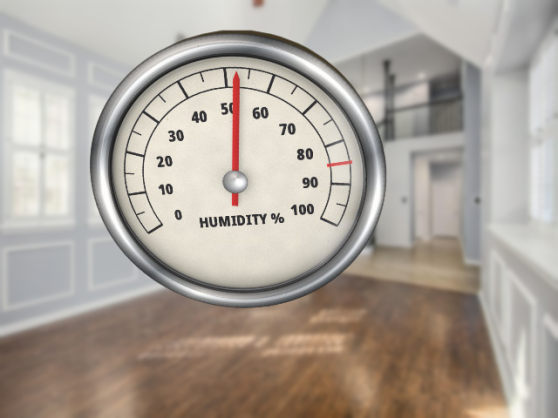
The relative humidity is 52.5 (%)
